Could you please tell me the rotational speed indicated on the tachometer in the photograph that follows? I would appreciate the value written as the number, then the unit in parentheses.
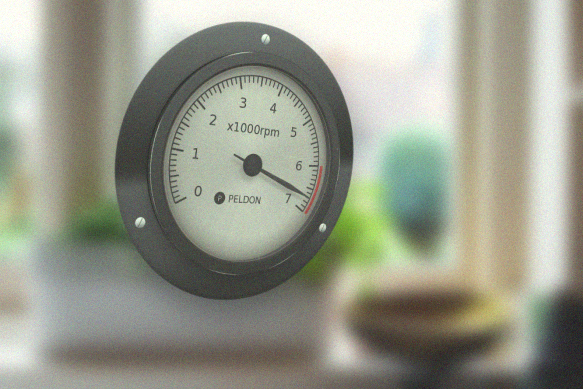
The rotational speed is 6700 (rpm)
